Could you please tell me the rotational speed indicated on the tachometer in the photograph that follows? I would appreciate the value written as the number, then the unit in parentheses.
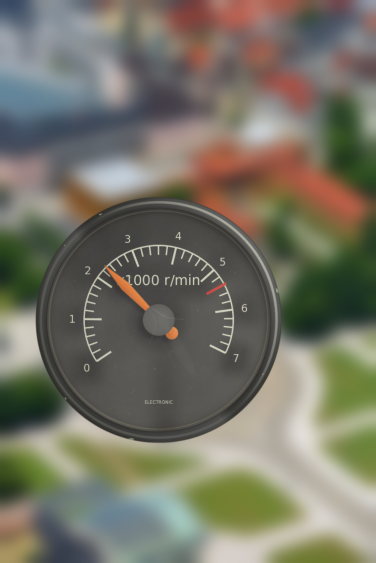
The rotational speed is 2300 (rpm)
